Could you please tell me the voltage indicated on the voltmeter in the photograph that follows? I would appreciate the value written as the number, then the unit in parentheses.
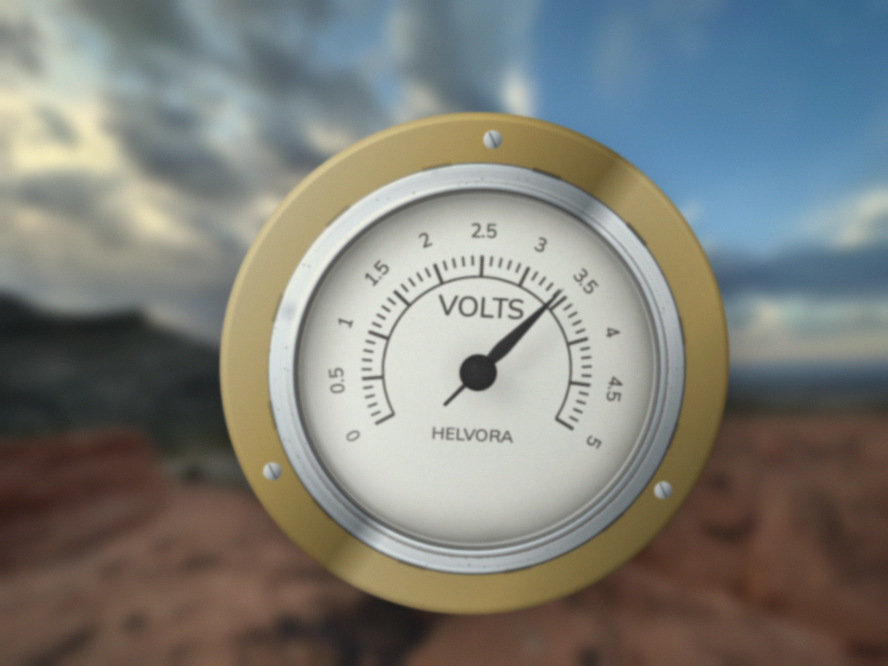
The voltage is 3.4 (V)
